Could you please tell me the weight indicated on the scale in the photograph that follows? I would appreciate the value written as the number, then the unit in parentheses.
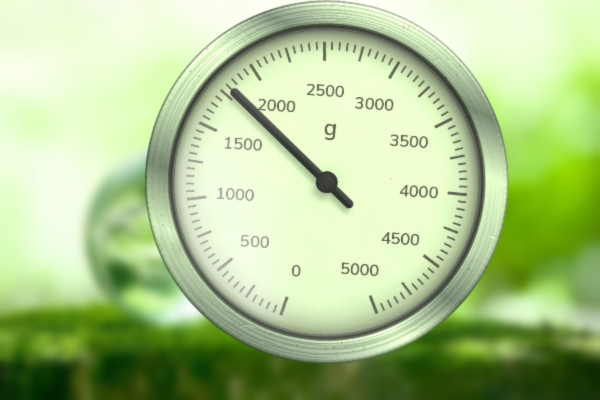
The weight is 1800 (g)
